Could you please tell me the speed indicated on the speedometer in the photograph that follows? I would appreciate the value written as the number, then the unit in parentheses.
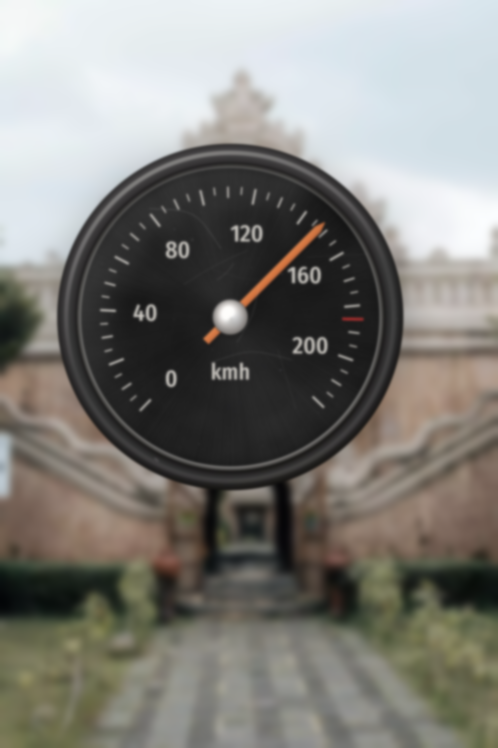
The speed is 147.5 (km/h)
